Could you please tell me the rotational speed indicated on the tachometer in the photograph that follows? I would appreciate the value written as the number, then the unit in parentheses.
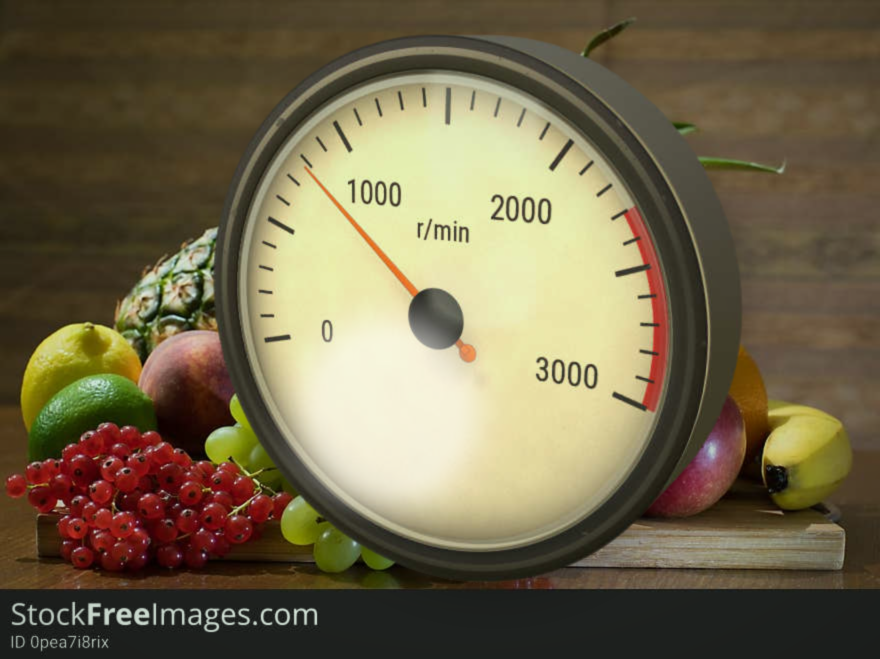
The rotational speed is 800 (rpm)
